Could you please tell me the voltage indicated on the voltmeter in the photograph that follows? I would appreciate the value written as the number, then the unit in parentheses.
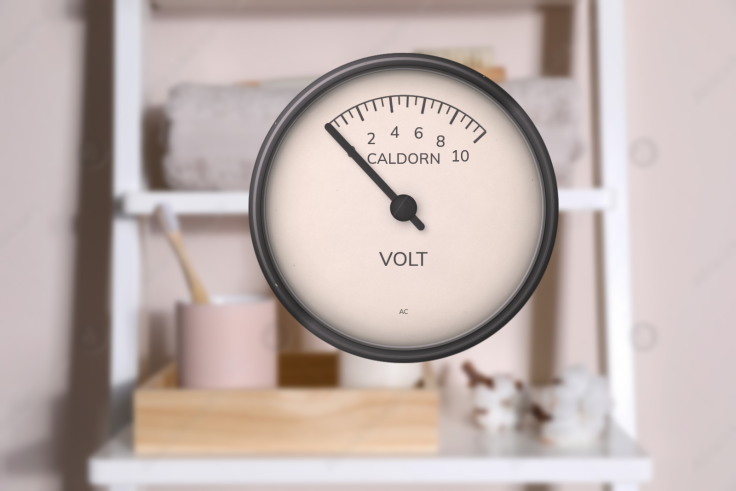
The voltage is 0 (V)
